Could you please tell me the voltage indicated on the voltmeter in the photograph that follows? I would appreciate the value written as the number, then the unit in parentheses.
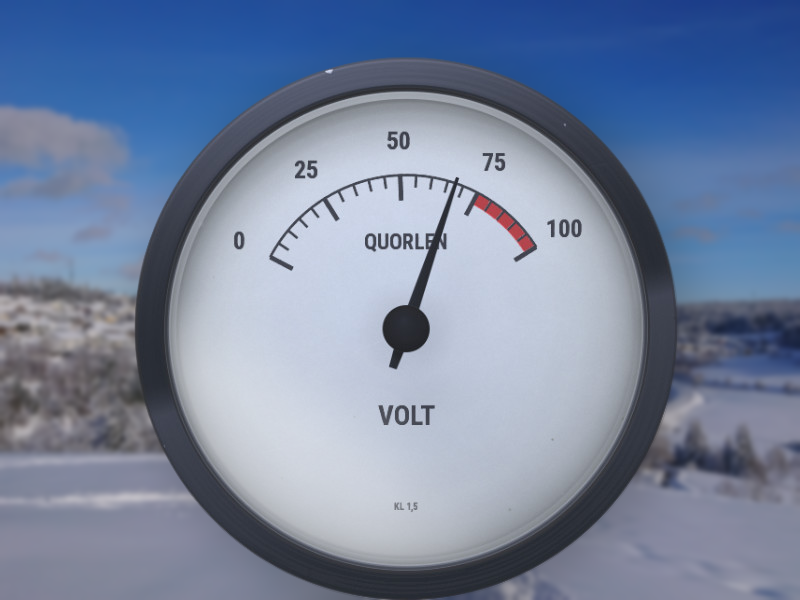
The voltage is 67.5 (V)
